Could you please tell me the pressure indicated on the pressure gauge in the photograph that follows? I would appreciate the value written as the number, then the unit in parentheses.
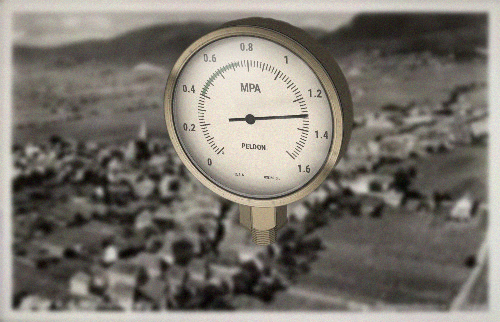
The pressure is 1.3 (MPa)
